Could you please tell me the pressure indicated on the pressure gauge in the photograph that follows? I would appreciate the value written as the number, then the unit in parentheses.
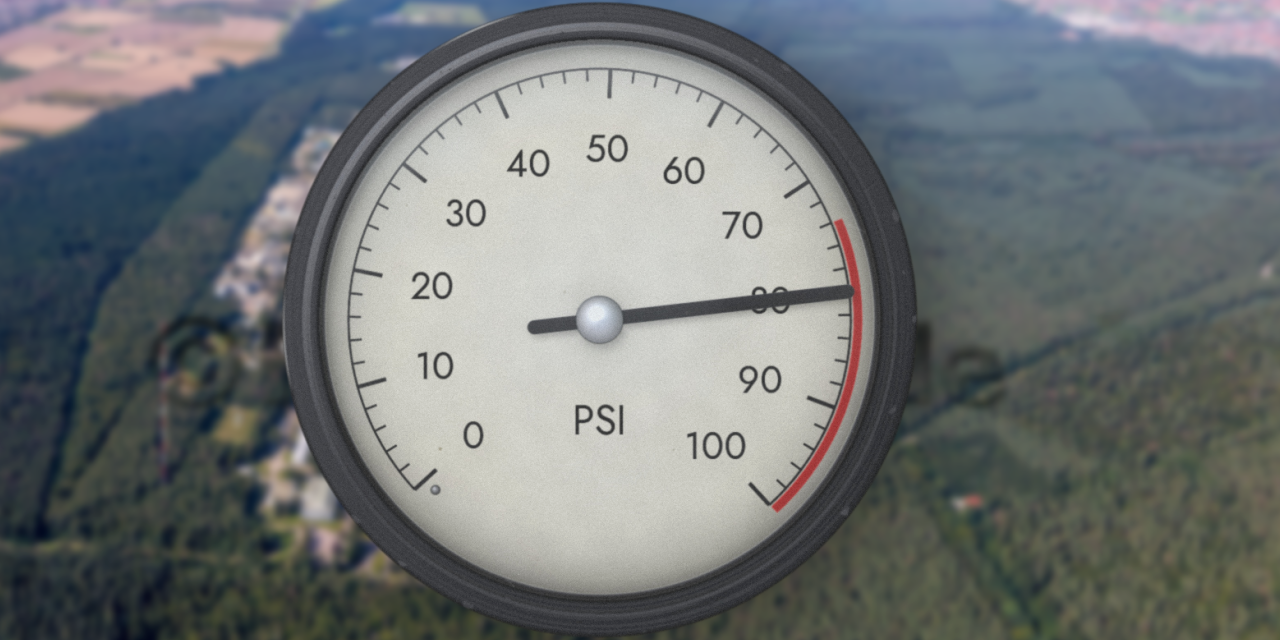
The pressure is 80 (psi)
